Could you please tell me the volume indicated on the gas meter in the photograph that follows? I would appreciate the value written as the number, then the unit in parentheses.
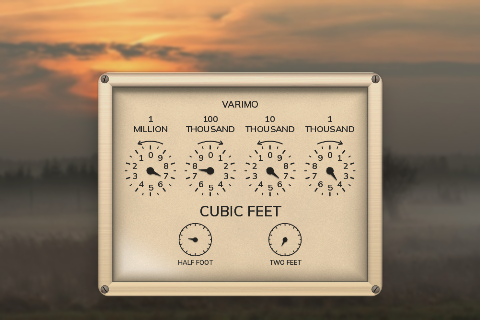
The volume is 676400 (ft³)
